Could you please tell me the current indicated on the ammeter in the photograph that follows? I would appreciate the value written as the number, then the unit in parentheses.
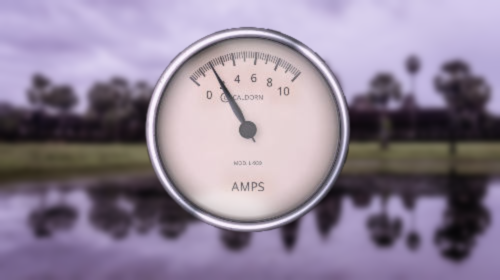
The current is 2 (A)
